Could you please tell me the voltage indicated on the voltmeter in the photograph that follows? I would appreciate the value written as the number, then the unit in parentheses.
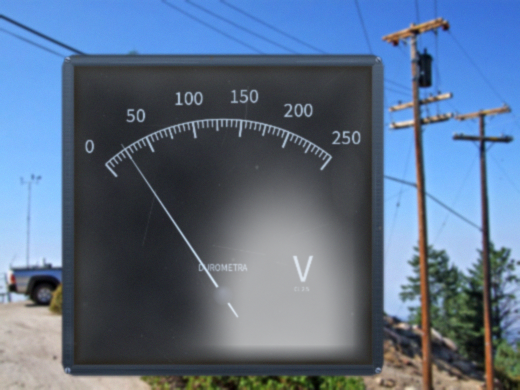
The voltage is 25 (V)
